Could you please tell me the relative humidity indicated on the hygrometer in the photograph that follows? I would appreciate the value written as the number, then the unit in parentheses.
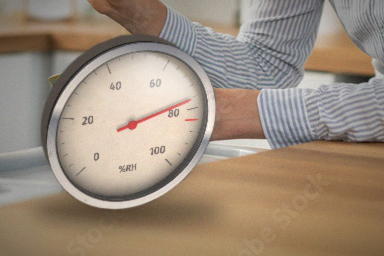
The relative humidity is 76 (%)
